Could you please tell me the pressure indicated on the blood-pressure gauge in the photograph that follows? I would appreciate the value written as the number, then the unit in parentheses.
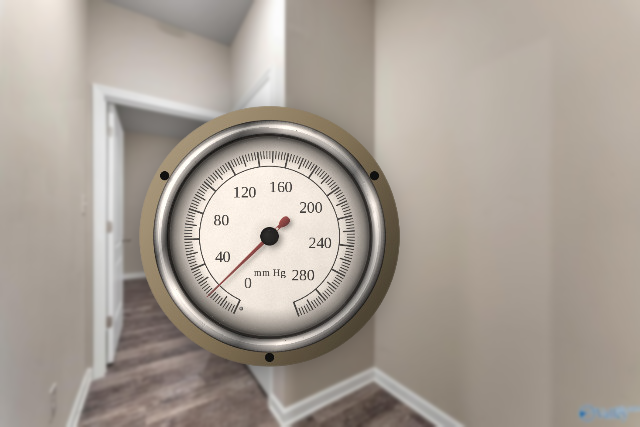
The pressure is 20 (mmHg)
